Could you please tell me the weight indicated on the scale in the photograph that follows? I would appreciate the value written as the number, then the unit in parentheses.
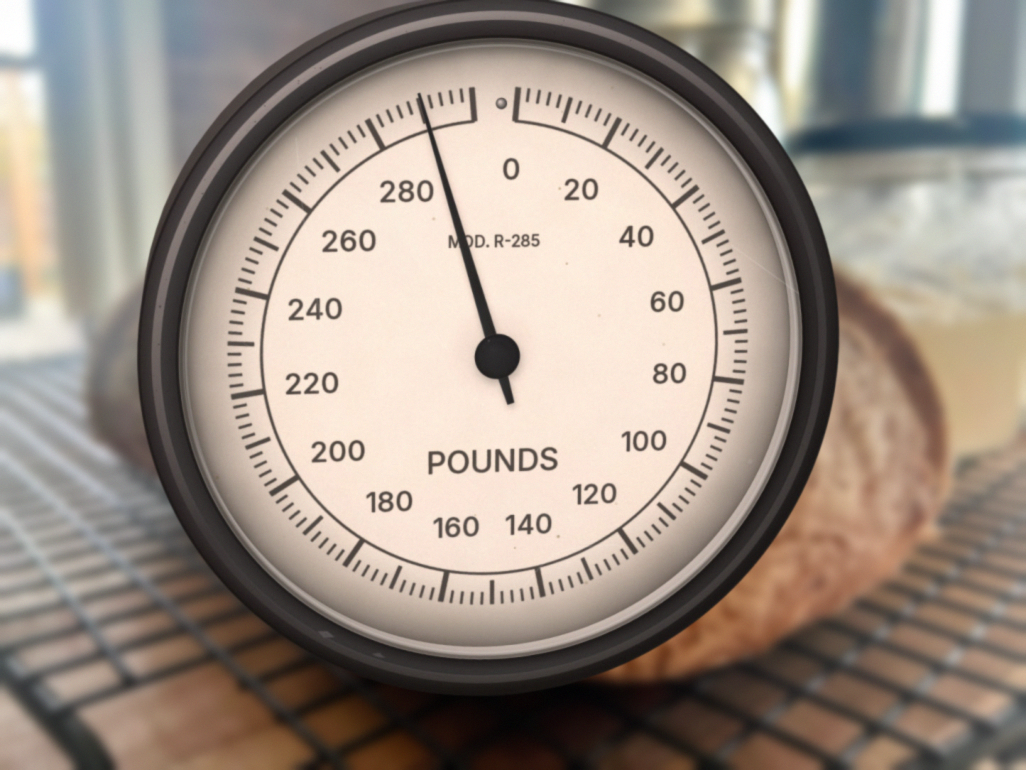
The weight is 290 (lb)
